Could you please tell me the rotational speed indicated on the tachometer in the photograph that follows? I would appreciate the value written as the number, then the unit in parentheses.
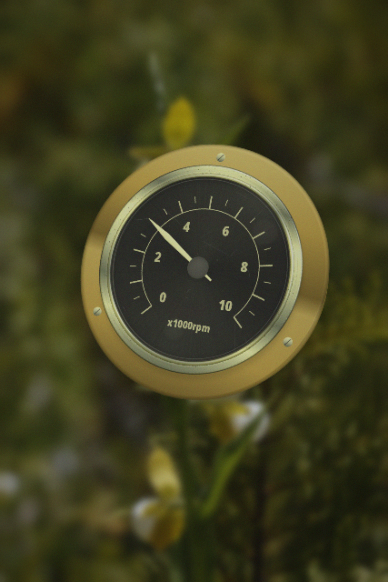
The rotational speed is 3000 (rpm)
